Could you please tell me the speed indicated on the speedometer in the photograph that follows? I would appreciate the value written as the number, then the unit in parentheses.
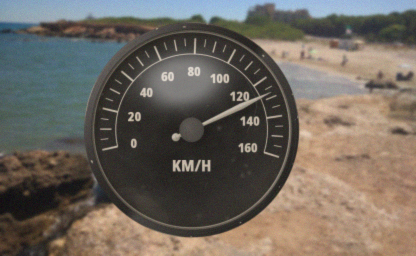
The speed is 127.5 (km/h)
